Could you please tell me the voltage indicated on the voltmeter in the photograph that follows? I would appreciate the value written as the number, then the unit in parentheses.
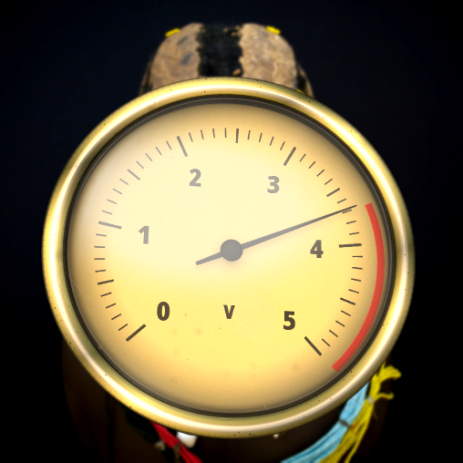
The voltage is 3.7 (V)
